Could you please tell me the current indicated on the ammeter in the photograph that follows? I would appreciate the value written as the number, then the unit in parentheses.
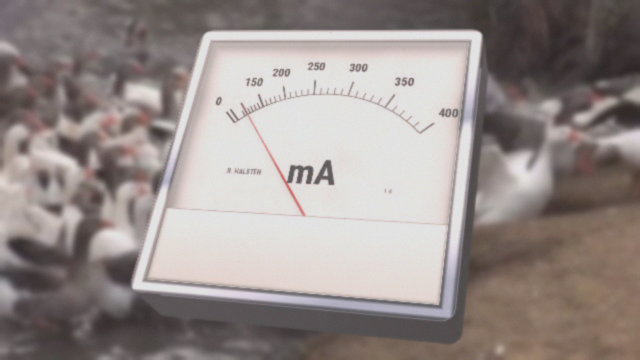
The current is 100 (mA)
